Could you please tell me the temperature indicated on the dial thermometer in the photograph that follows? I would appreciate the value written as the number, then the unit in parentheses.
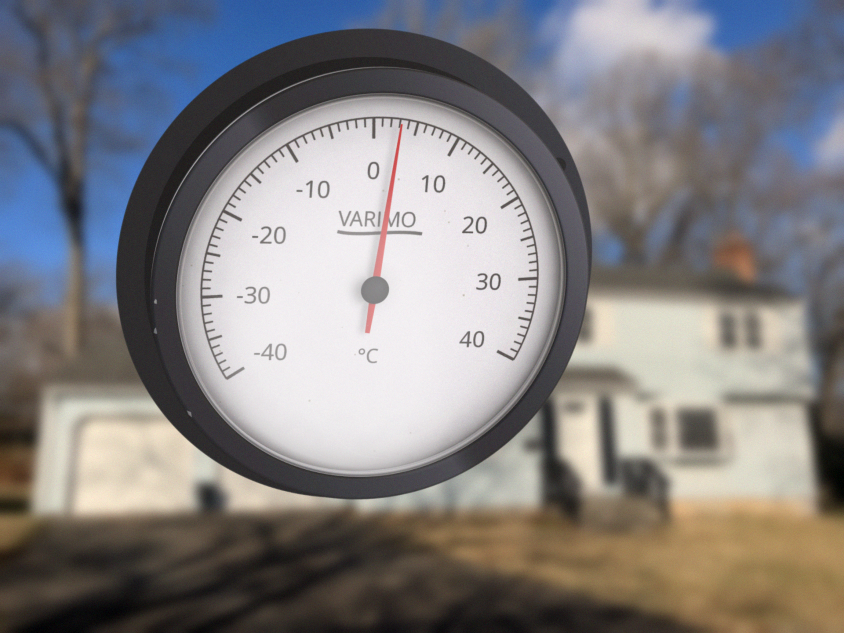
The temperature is 3 (°C)
